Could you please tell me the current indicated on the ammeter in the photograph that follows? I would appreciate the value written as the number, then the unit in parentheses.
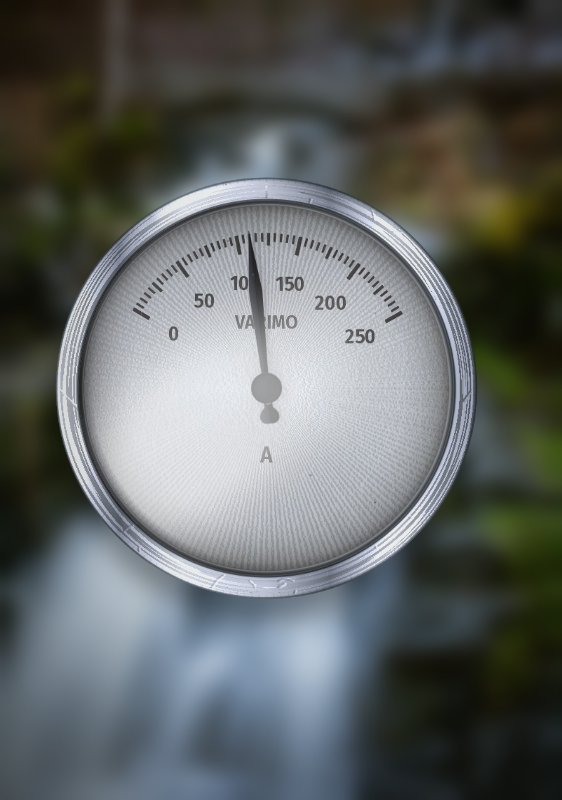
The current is 110 (A)
